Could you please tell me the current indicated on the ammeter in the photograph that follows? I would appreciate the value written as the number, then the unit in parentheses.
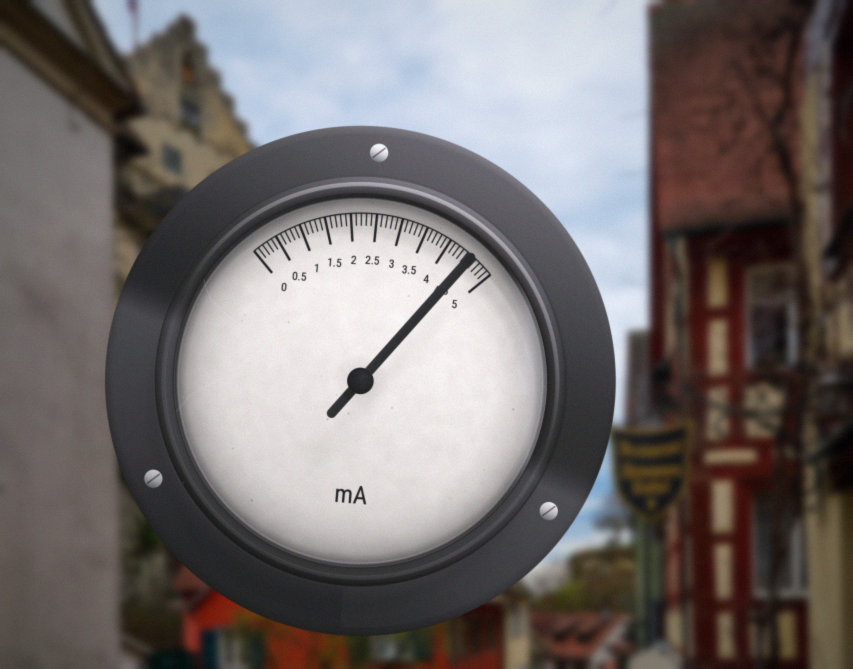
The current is 4.5 (mA)
